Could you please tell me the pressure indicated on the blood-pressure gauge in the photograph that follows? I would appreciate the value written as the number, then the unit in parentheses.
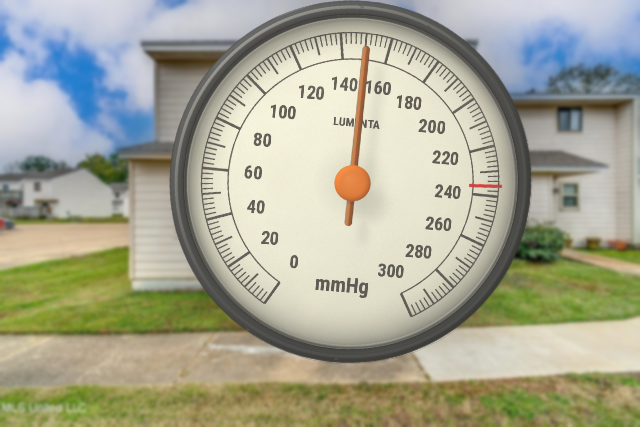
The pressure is 150 (mmHg)
